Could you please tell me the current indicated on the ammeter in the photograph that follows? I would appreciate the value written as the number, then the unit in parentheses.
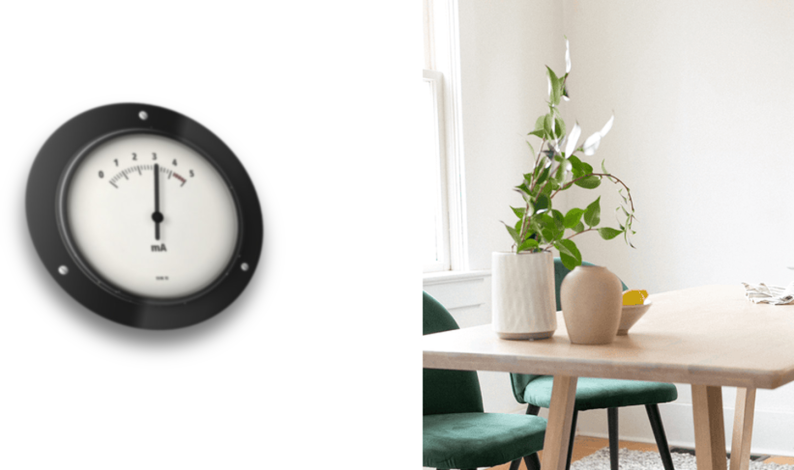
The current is 3 (mA)
